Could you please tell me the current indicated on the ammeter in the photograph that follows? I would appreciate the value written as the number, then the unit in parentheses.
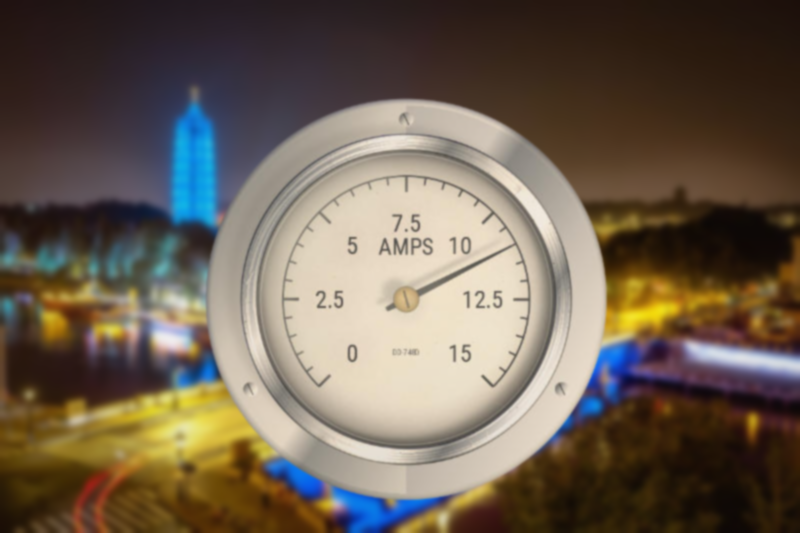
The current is 11 (A)
